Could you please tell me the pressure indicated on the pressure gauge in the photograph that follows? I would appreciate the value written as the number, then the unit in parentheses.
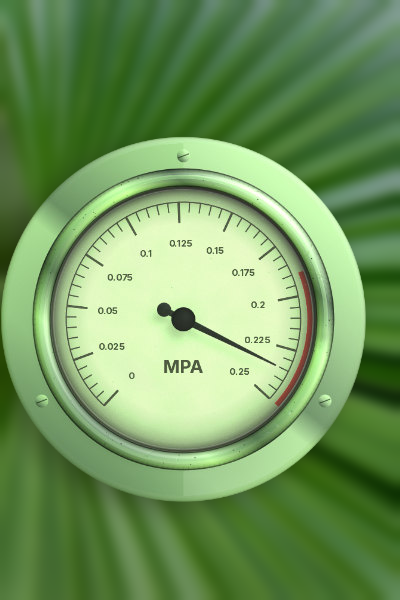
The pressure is 0.235 (MPa)
